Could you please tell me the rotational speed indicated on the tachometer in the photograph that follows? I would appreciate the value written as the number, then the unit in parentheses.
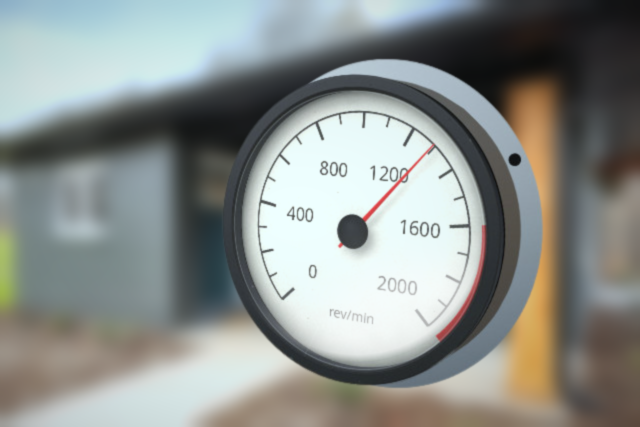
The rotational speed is 1300 (rpm)
